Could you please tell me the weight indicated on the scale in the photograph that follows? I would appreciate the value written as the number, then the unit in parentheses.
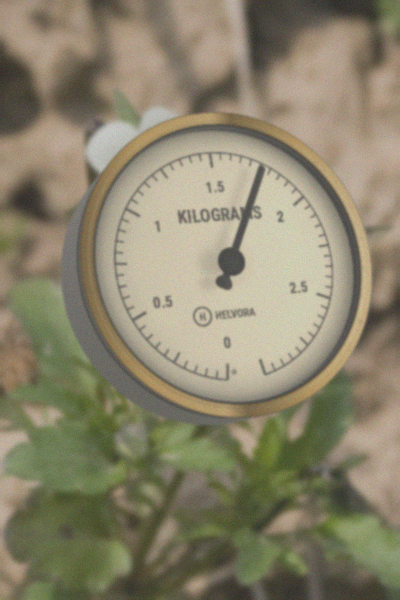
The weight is 1.75 (kg)
